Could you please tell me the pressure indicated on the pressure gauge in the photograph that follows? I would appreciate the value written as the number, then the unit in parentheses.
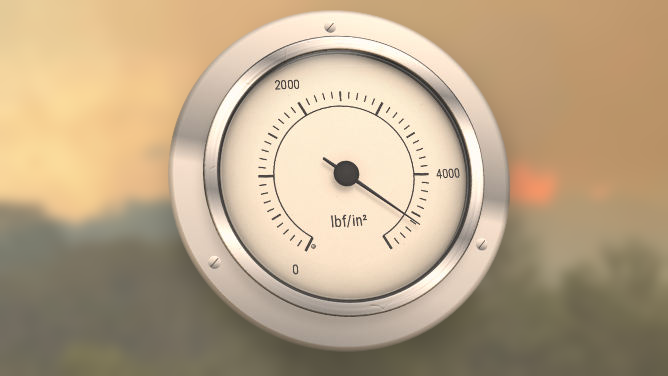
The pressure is 4600 (psi)
